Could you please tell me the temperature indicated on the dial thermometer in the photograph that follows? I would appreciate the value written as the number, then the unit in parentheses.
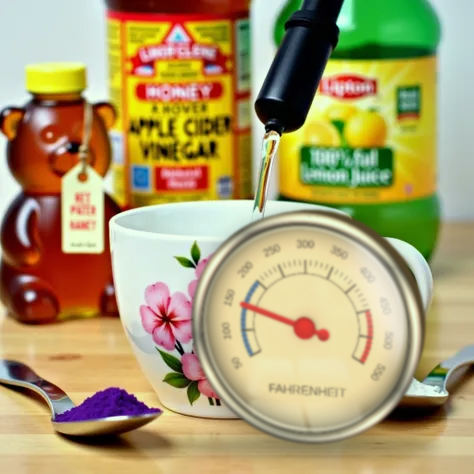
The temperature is 150 (°F)
